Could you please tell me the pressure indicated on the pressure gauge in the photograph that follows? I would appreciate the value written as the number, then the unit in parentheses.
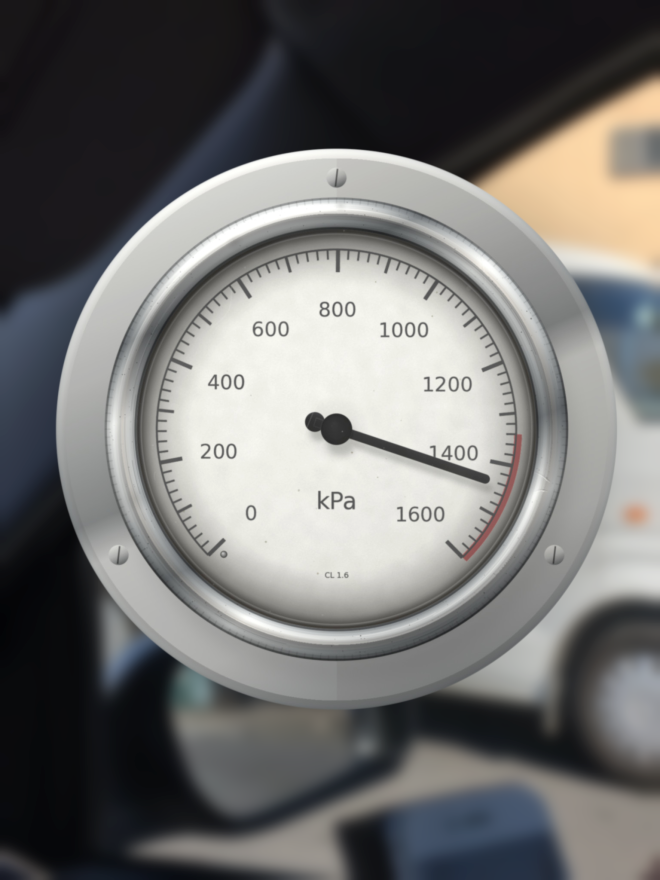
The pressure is 1440 (kPa)
